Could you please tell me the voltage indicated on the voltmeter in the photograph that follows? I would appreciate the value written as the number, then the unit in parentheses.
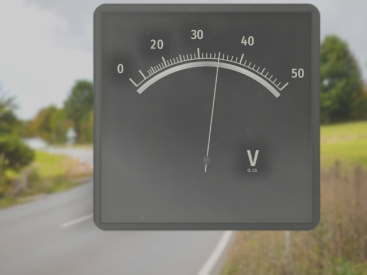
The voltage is 35 (V)
